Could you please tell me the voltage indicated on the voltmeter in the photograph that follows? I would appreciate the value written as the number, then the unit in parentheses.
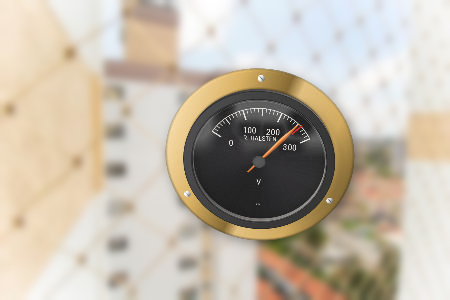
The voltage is 250 (V)
